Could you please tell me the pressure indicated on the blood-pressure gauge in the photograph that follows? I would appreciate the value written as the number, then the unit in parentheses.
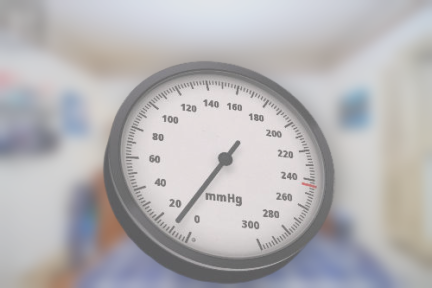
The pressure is 10 (mmHg)
